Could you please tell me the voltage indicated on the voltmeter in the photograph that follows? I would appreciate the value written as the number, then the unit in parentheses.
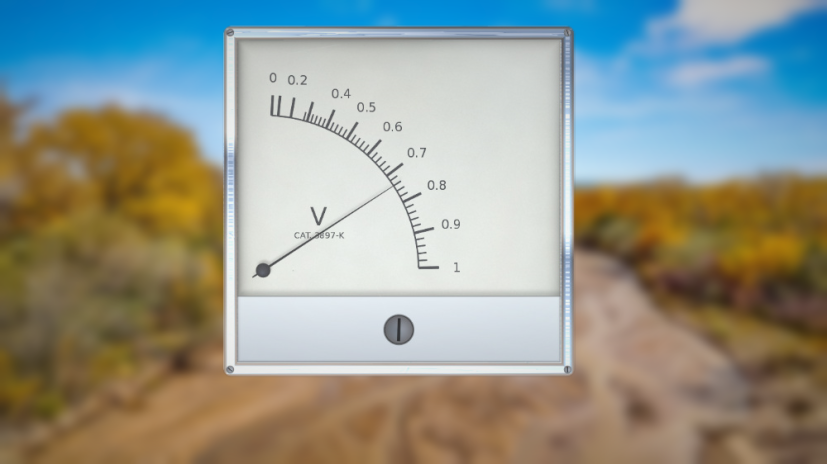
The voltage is 0.74 (V)
